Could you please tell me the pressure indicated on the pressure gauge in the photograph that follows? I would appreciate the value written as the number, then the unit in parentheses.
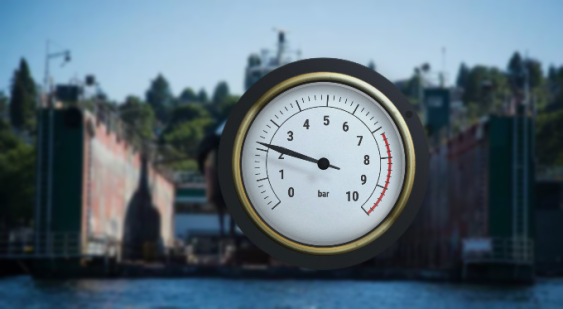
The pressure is 2.2 (bar)
